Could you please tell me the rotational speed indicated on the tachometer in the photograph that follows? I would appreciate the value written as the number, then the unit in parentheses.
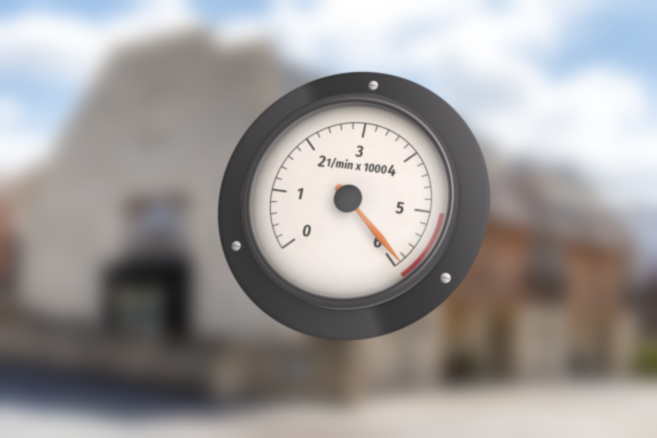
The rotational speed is 5900 (rpm)
